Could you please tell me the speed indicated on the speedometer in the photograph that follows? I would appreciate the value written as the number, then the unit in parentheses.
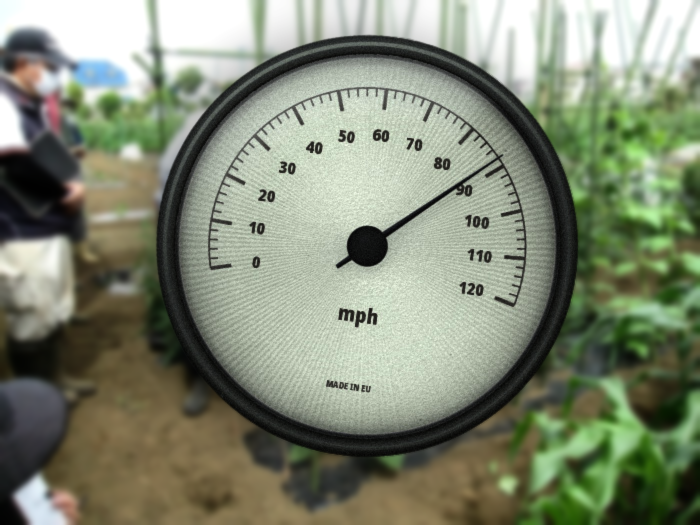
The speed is 88 (mph)
